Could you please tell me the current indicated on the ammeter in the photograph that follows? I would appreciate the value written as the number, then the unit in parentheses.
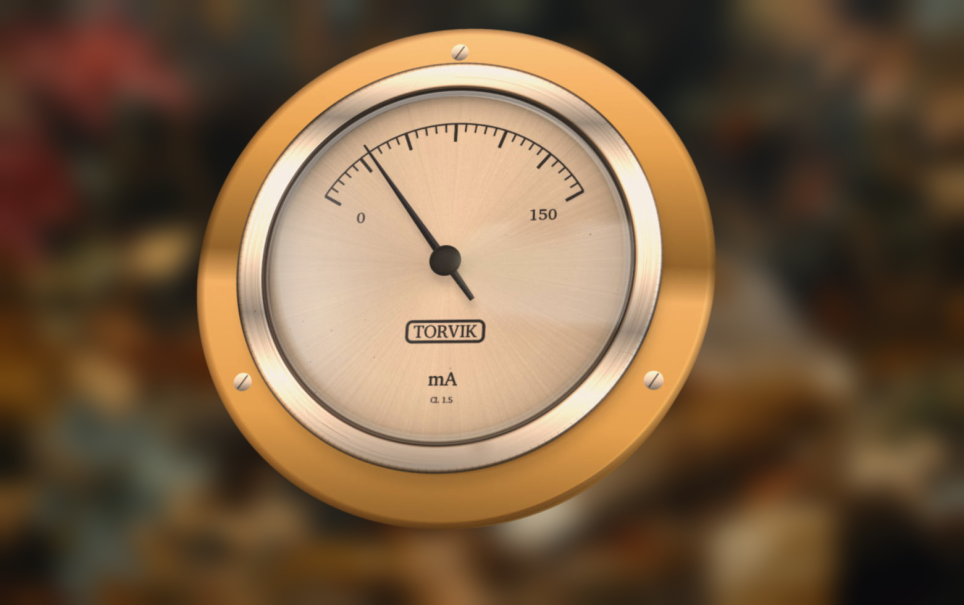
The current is 30 (mA)
